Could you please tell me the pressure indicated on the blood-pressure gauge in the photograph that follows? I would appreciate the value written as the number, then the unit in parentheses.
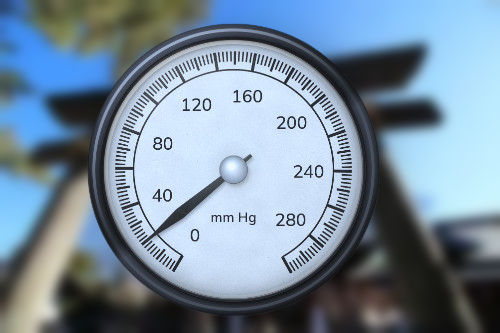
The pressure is 20 (mmHg)
